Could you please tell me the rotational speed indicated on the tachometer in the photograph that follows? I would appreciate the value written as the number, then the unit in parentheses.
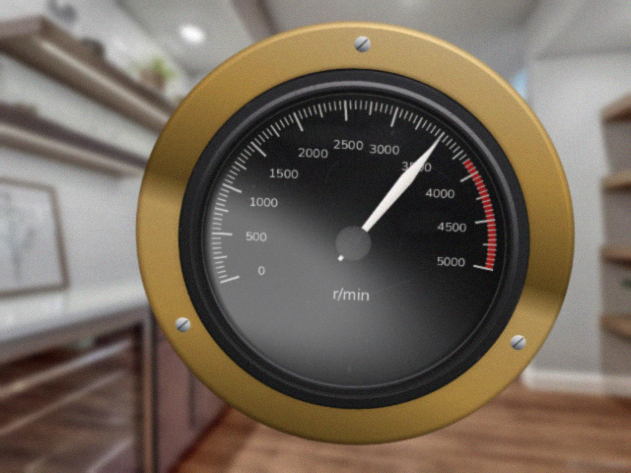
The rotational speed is 3500 (rpm)
